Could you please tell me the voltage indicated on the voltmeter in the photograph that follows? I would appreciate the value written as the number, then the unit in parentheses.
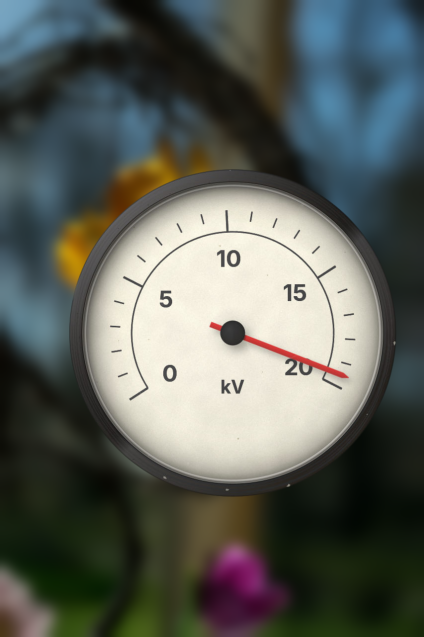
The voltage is 19.5 (kV)
